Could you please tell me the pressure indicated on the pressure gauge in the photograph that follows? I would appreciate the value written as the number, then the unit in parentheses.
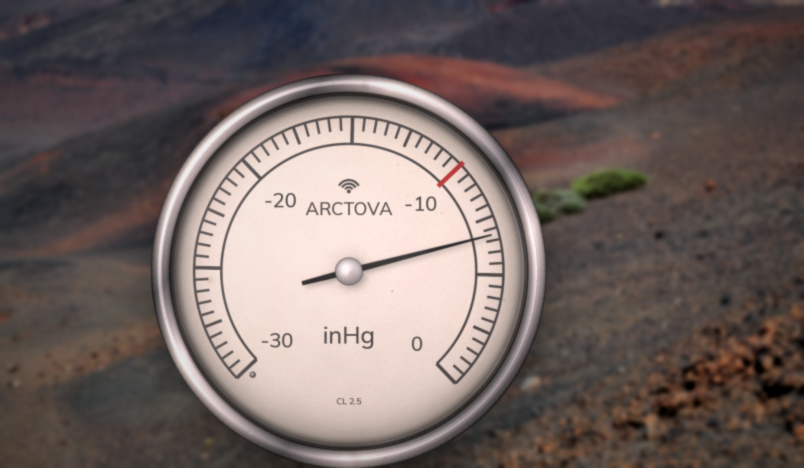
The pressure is -6.75 (inHg)
